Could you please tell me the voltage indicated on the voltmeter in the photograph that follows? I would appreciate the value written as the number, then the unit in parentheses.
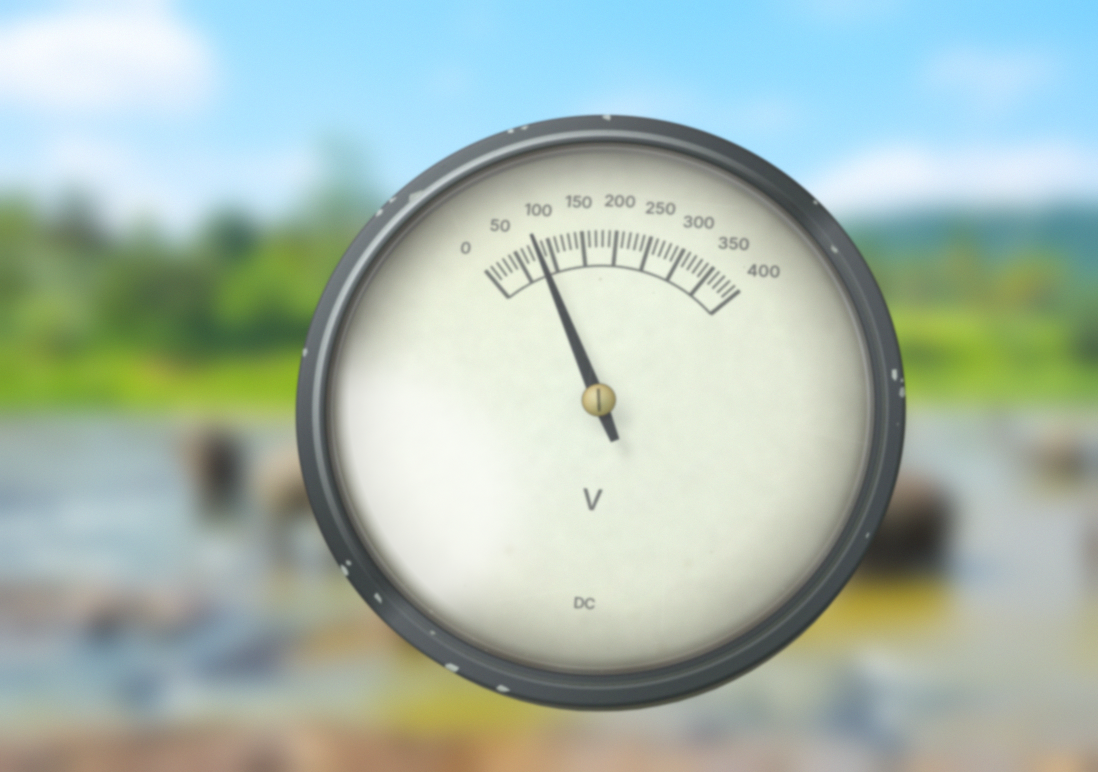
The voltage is 80 (V)
